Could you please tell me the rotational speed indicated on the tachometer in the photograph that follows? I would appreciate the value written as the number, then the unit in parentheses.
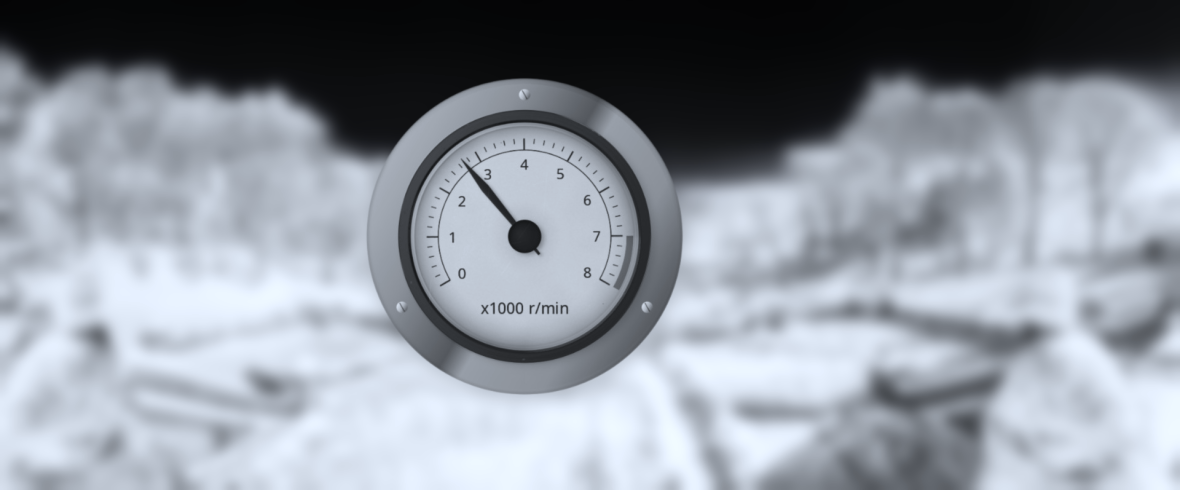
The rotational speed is 2700 (rpm)
